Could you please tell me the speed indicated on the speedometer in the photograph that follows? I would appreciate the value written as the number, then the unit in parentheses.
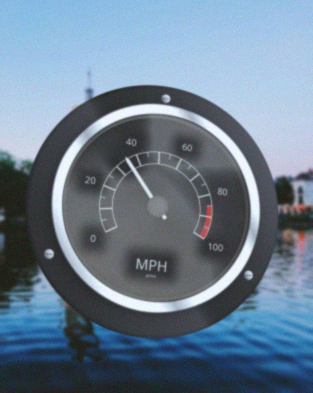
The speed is 35 (mph)
